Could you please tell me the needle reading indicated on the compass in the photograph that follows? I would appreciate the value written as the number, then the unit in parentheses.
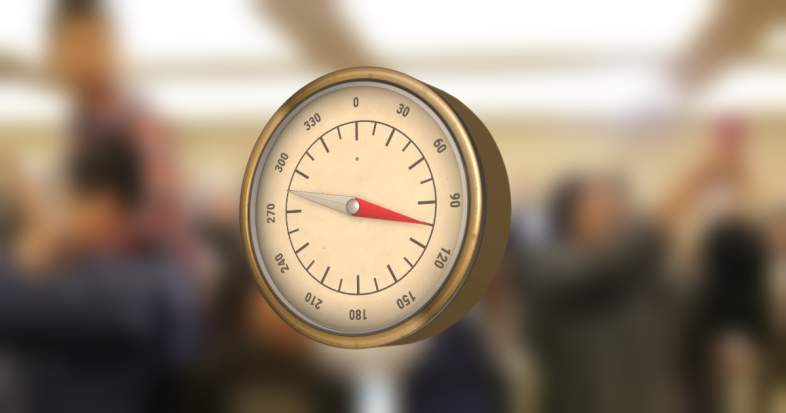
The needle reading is 105 (°)
